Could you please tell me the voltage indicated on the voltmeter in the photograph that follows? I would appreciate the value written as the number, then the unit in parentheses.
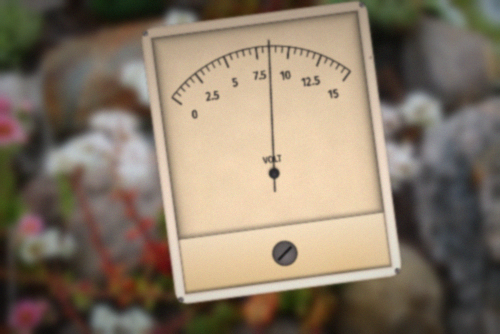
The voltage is 8.5 (V)
